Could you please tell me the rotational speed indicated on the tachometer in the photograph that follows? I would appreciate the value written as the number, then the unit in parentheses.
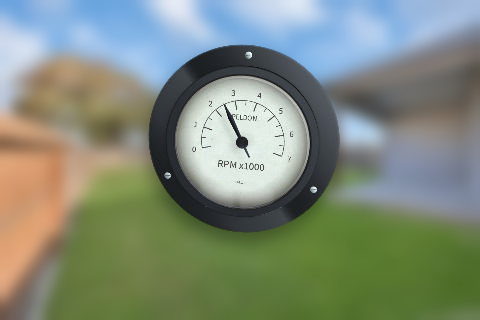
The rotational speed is 2500 (rpm)
